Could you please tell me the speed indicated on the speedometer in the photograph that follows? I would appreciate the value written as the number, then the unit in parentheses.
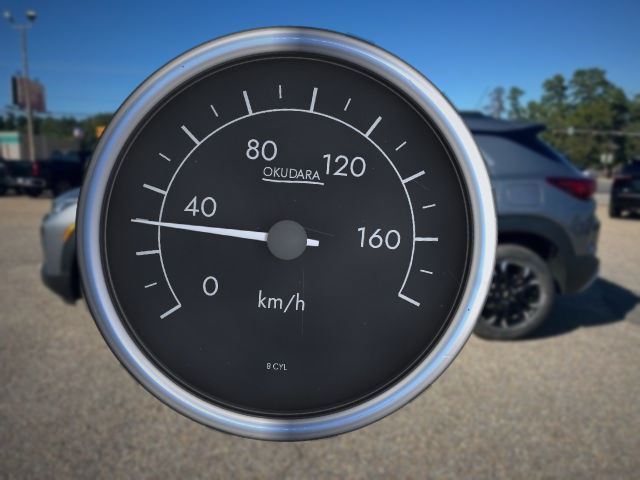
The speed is 30 (km/h)
